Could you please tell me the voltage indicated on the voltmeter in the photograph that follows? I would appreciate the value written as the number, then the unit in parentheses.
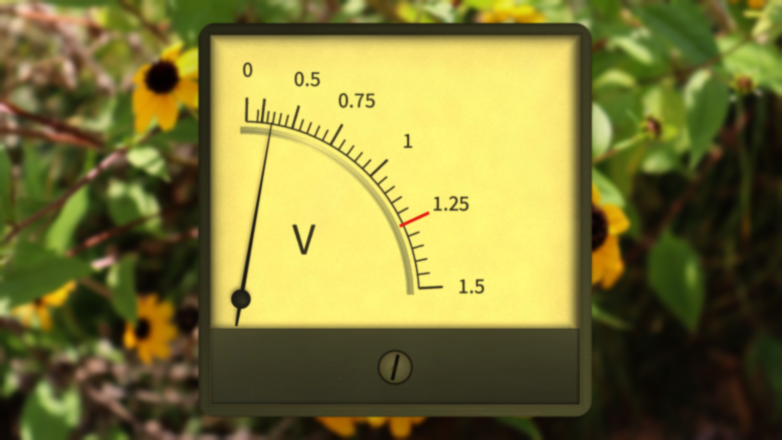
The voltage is 0.35 (V)
